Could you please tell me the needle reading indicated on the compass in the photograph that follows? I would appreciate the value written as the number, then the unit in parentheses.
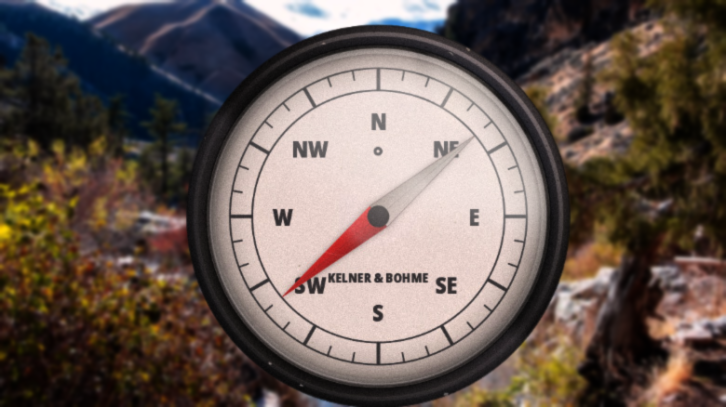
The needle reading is 230 (°)
